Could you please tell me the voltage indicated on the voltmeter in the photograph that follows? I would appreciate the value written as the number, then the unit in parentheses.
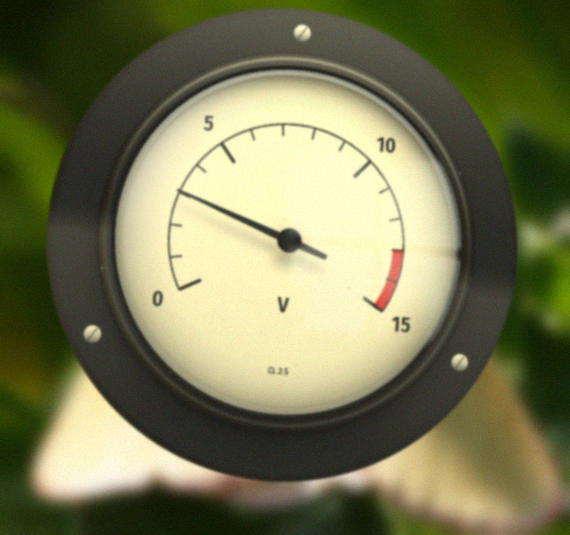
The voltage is 3 (V)
